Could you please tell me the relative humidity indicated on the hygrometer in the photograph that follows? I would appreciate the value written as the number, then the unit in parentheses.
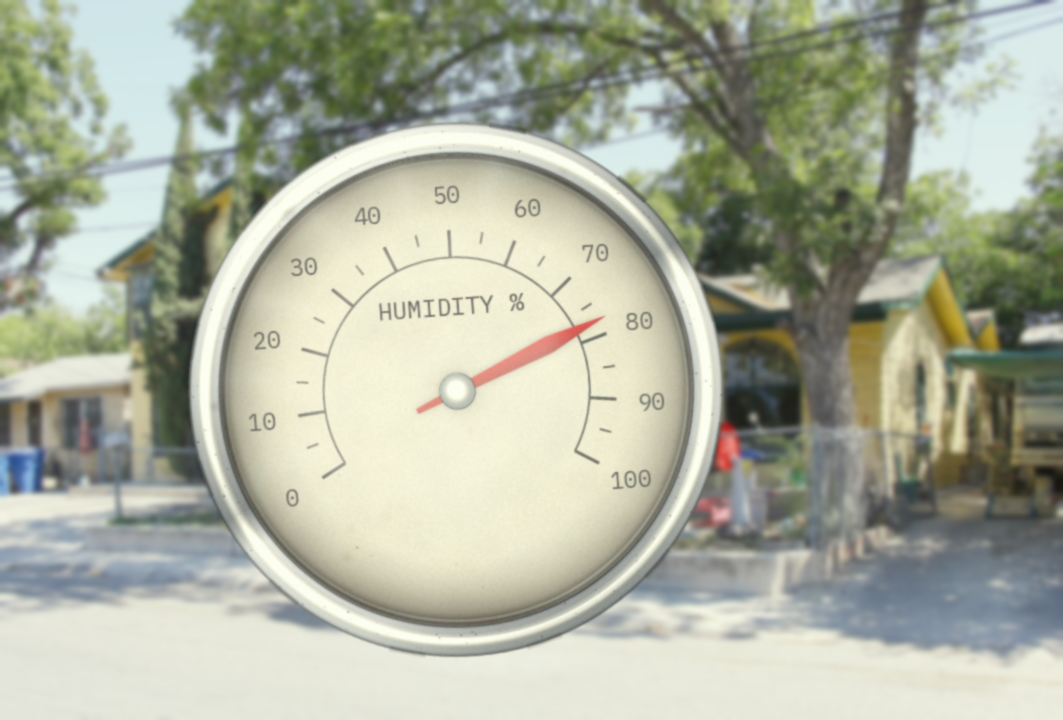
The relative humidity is 77.5 (%)
